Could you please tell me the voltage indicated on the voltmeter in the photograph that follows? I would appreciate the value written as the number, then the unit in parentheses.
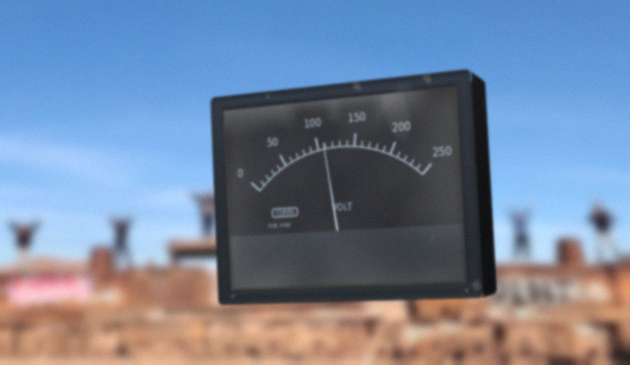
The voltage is 110 (V)
